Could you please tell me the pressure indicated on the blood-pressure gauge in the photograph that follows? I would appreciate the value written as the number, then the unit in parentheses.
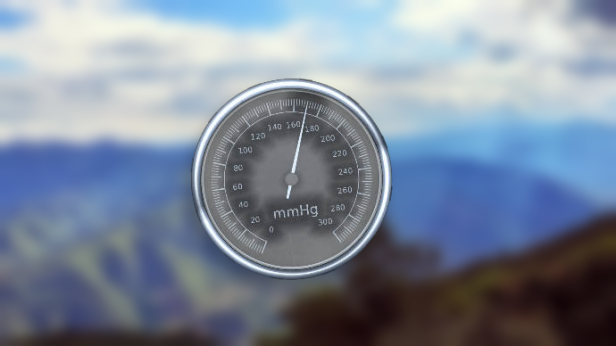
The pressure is 170 (mmHg)
